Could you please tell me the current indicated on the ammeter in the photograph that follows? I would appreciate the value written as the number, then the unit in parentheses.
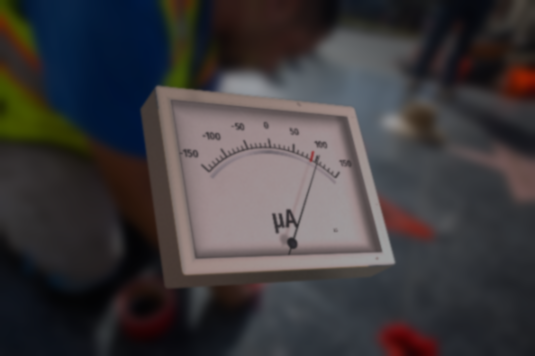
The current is 100 (µA)
